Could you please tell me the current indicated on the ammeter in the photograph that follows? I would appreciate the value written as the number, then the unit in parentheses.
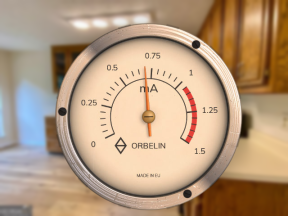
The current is 0.7 (mA)
